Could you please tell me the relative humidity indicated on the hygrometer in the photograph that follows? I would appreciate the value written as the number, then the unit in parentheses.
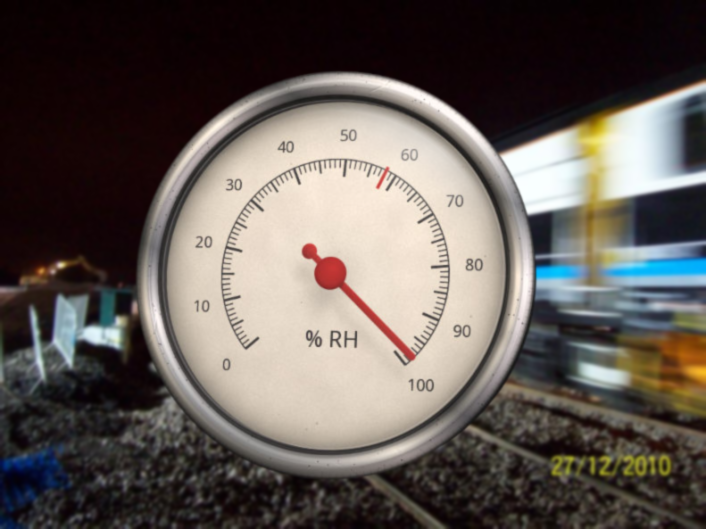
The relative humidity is 98 (%)
